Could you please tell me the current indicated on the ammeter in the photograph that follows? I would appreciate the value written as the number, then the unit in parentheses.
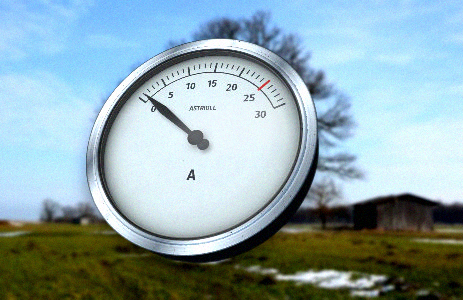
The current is 1 (A)
